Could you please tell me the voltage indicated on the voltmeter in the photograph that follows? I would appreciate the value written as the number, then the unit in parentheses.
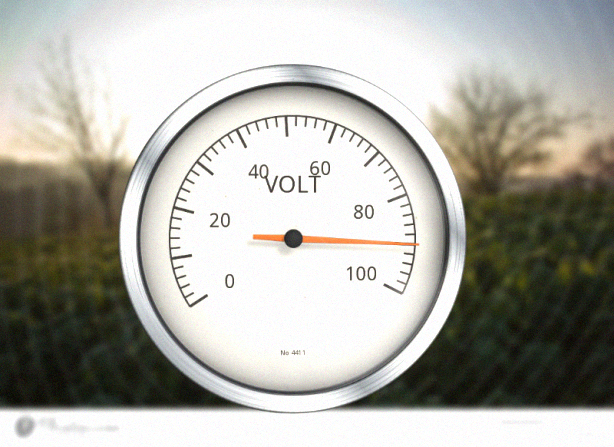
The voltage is 90 (V)
